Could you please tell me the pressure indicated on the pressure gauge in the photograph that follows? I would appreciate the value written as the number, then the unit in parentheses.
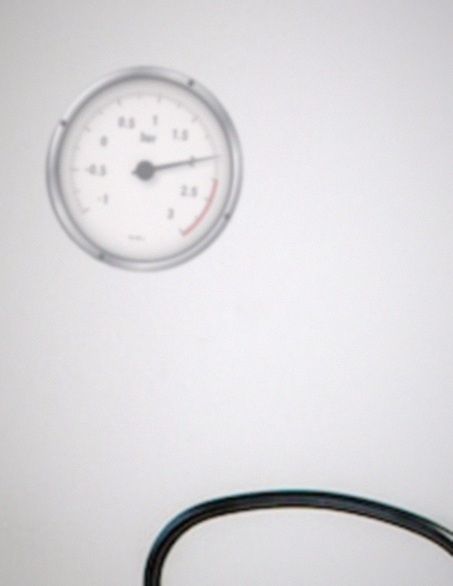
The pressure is 2 (bar)
